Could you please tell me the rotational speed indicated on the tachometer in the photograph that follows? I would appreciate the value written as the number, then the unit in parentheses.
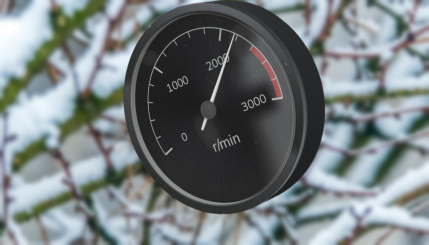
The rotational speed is 2200 (rpm)
